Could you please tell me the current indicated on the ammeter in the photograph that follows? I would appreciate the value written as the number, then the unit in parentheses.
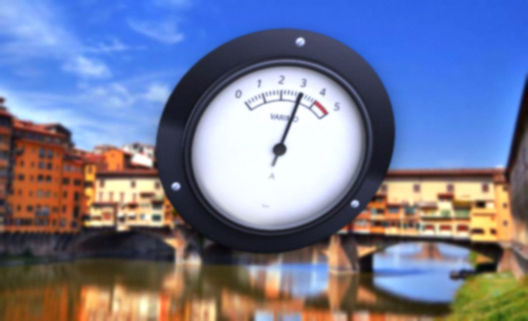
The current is 3 (A)
